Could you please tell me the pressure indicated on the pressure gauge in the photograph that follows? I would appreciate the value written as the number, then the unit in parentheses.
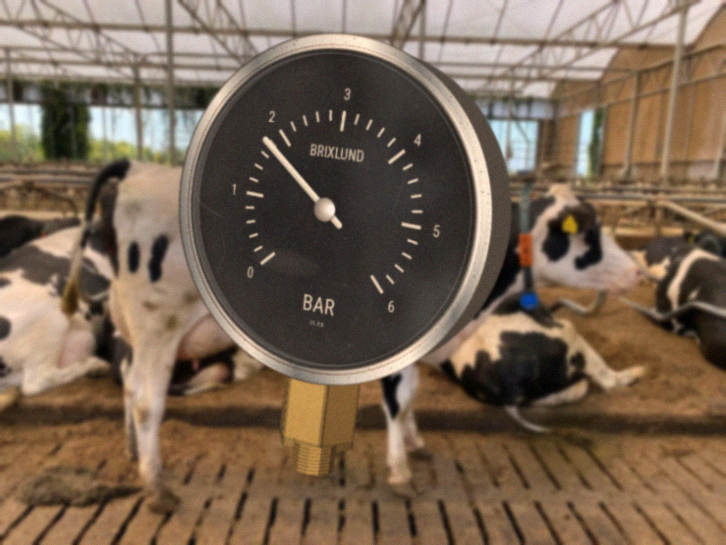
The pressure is 1.8 (bar)
